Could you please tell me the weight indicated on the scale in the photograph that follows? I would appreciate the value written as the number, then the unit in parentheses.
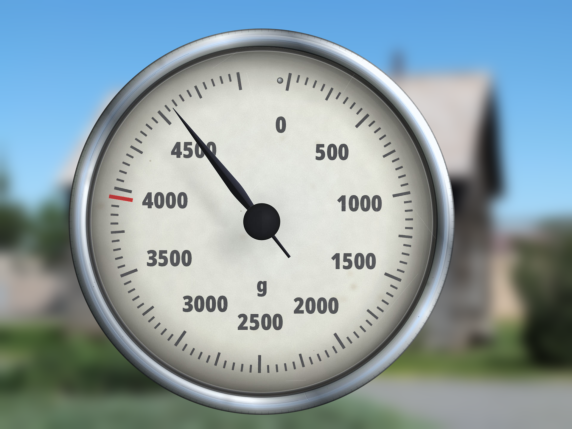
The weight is 4575 (g)
